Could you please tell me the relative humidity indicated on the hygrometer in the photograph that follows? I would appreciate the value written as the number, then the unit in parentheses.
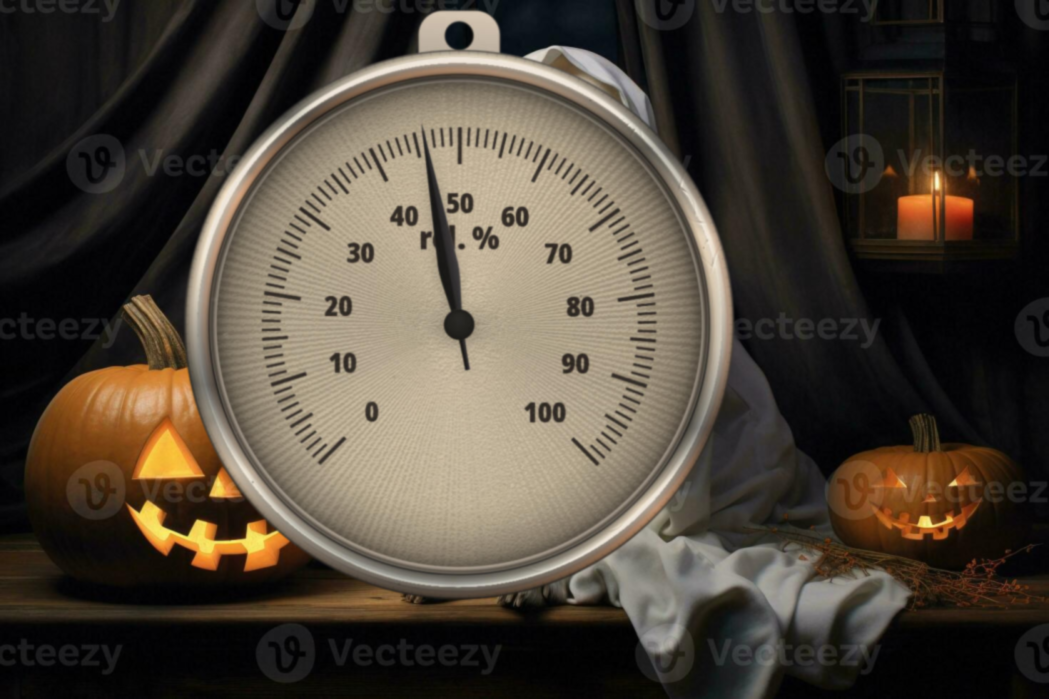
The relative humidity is 46 (%)
